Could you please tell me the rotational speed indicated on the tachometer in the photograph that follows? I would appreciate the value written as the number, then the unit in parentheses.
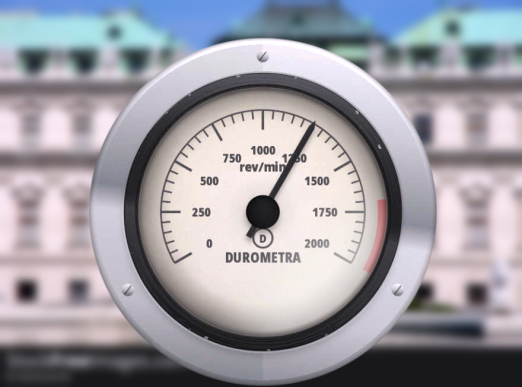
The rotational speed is 1250 (rpm)
